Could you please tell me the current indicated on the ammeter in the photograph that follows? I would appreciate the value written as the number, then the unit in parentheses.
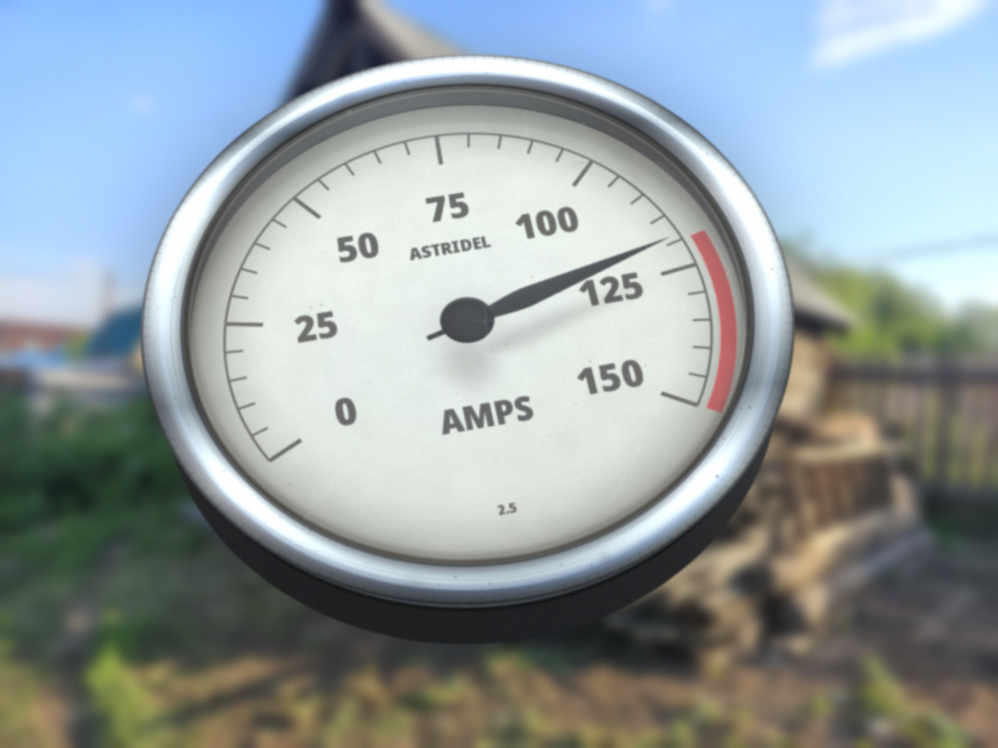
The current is 120 (A)
